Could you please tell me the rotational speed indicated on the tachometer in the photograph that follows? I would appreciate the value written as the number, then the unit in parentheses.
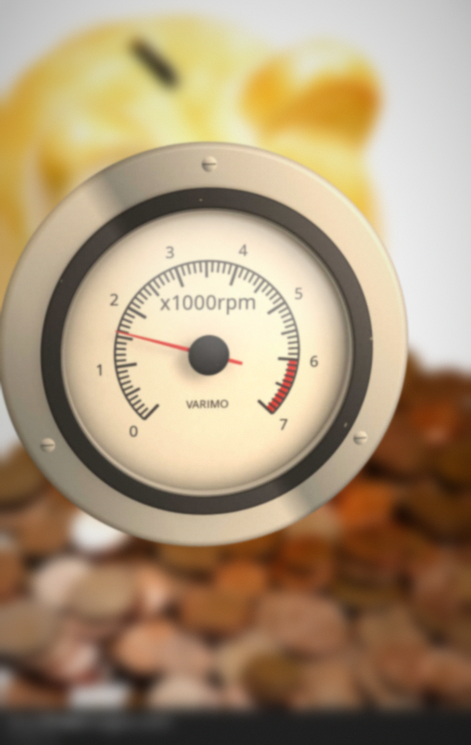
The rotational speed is 1600 (rpm)
